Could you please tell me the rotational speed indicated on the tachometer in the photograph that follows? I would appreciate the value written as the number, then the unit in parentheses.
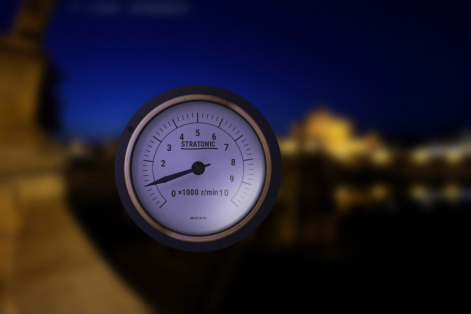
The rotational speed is 1000 (rpm)
